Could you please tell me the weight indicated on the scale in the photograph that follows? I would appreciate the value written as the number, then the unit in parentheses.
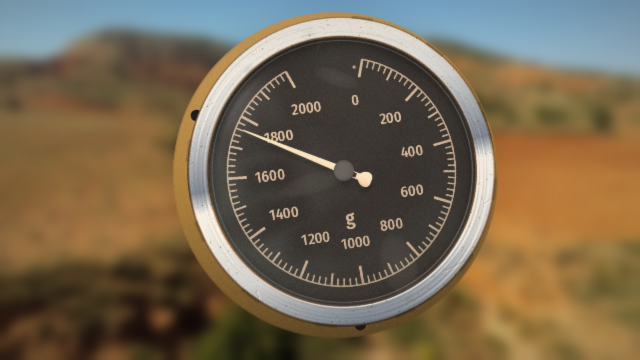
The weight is 1760 (g)
